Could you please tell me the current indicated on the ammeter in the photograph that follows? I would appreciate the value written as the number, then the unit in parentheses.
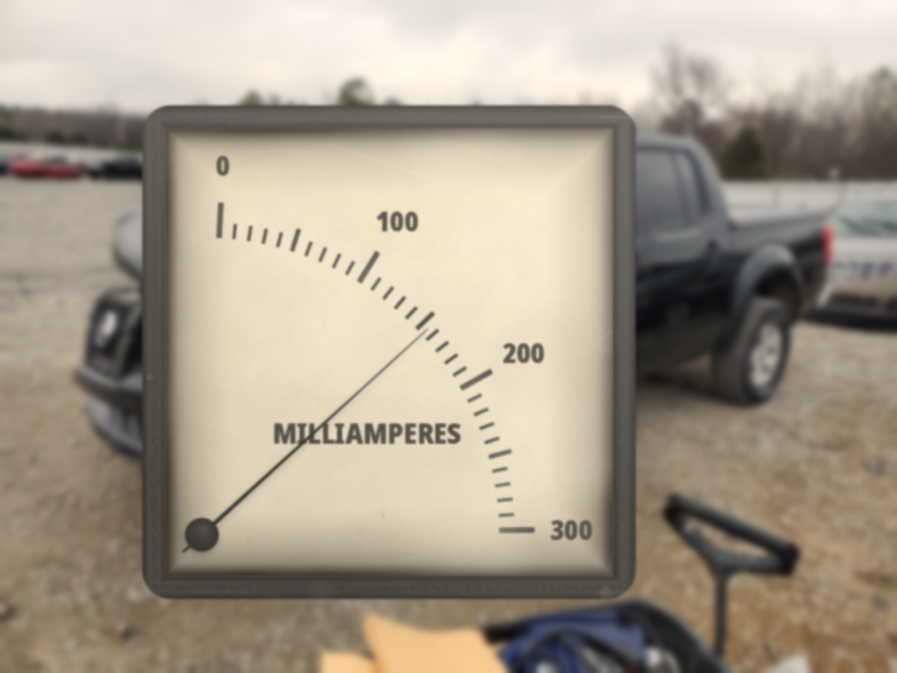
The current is 155 (mA)
